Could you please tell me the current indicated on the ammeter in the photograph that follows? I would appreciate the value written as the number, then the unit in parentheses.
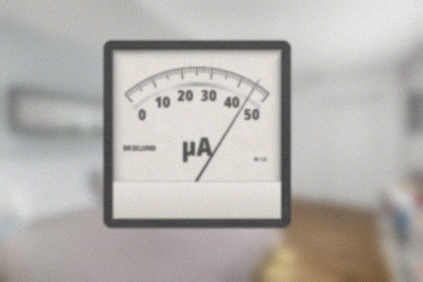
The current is 45 (µA)
